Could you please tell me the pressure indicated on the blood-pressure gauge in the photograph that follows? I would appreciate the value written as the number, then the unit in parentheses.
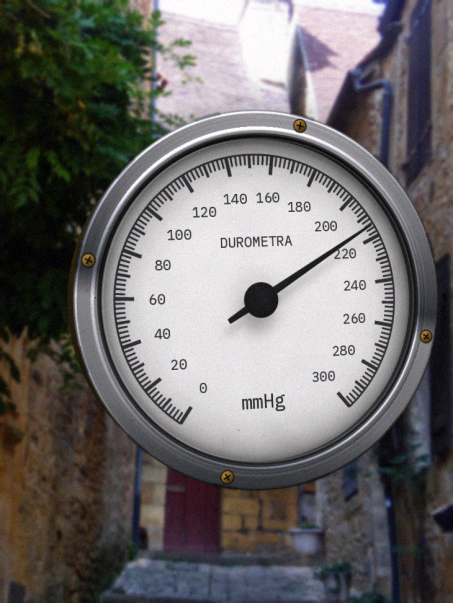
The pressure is 214 (mmHg)
